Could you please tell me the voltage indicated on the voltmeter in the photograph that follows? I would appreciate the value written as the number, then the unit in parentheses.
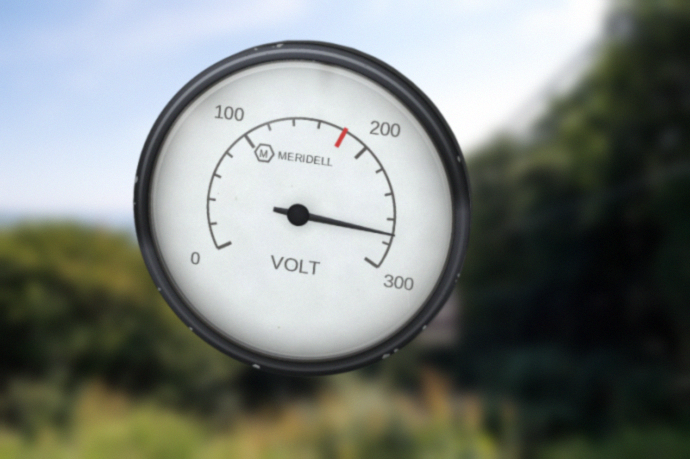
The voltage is 270 (V)
